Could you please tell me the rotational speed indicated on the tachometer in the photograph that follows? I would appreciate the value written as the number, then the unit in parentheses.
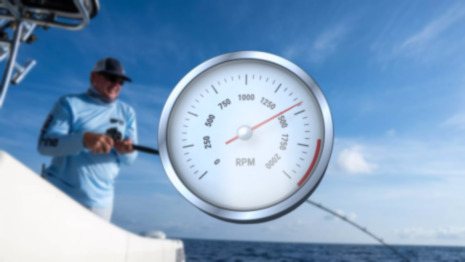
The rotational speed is 1450 (rpm)
